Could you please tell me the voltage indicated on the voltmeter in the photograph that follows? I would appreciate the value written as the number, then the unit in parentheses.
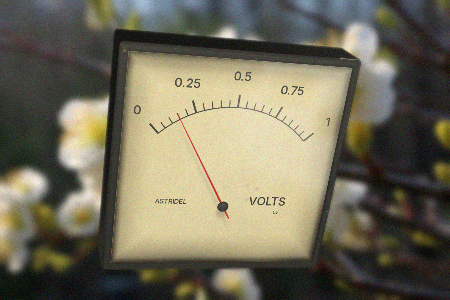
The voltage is 0.15 (V)
